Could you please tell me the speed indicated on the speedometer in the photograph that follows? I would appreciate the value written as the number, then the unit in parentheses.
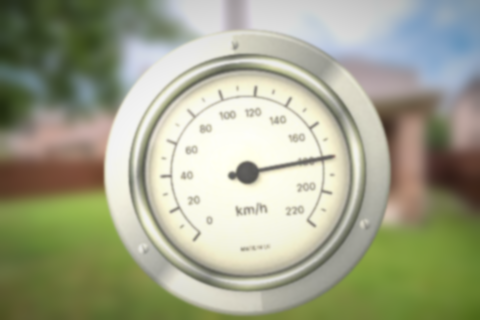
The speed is 180 (km/h)
